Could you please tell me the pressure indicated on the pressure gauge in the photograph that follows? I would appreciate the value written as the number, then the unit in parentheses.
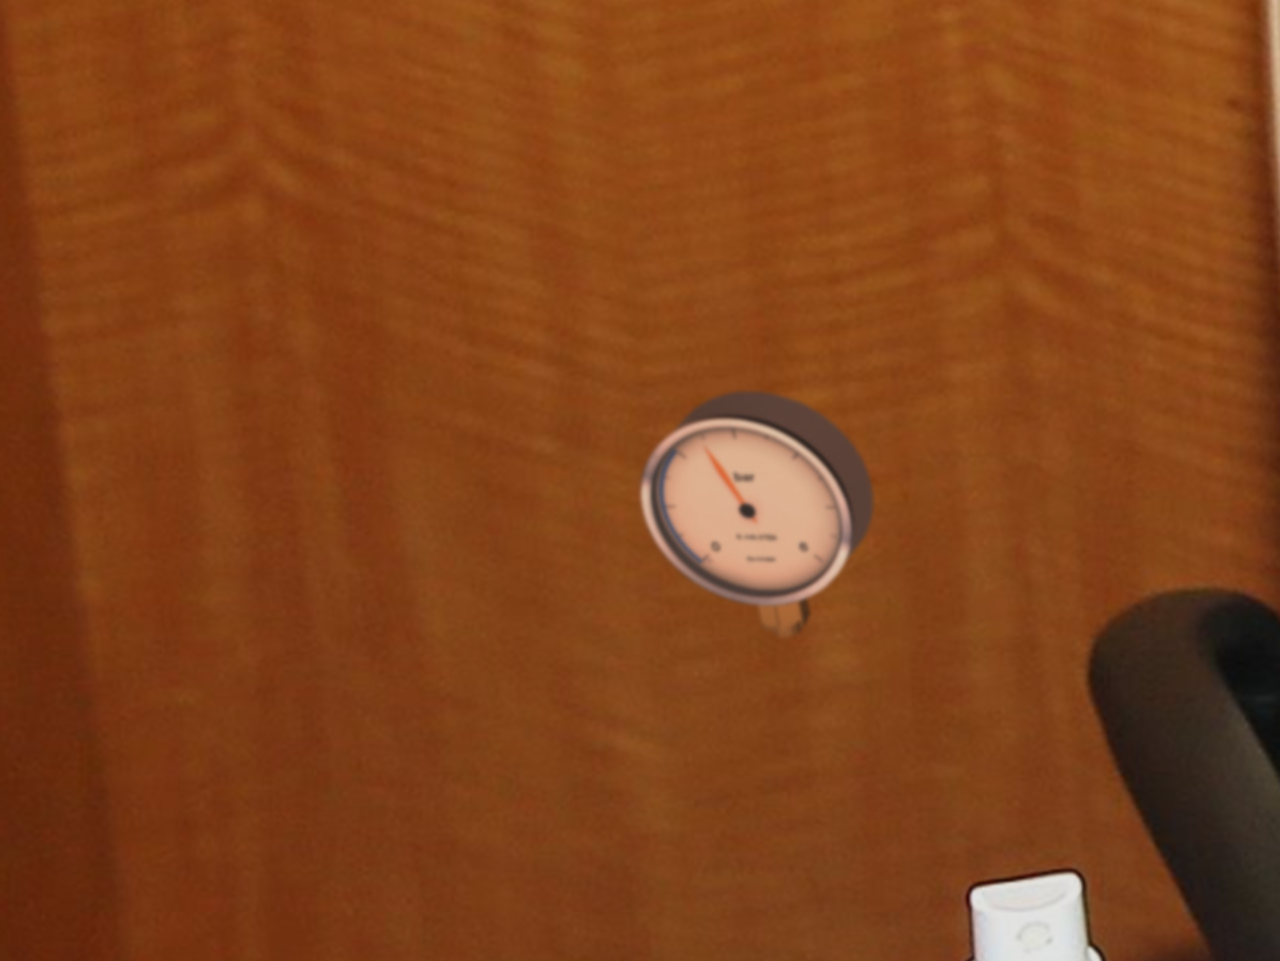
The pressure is 2.5 (bar)
